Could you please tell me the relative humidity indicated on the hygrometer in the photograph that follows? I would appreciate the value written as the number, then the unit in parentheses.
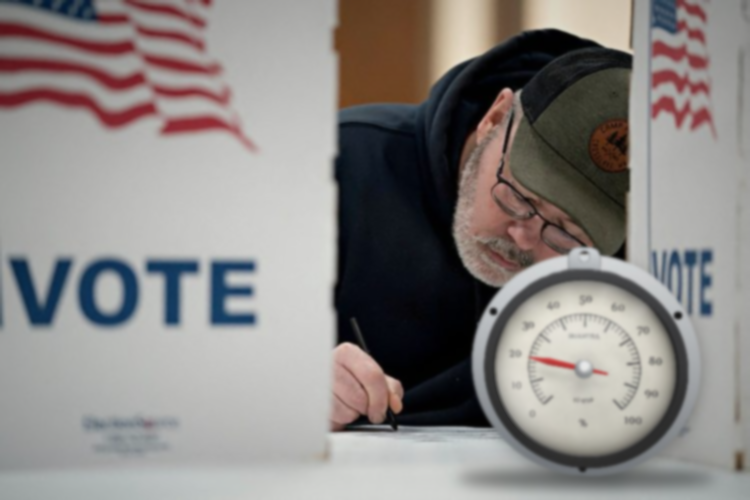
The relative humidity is 20 (%)
